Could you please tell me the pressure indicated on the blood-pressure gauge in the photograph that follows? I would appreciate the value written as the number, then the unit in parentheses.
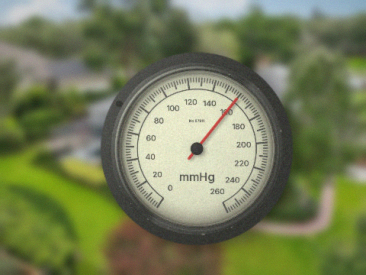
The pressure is 160 (mmHg)
